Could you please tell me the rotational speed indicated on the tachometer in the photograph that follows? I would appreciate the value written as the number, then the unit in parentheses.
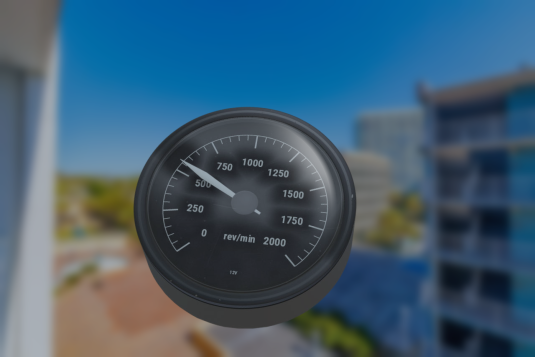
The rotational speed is 550 (rpm)
